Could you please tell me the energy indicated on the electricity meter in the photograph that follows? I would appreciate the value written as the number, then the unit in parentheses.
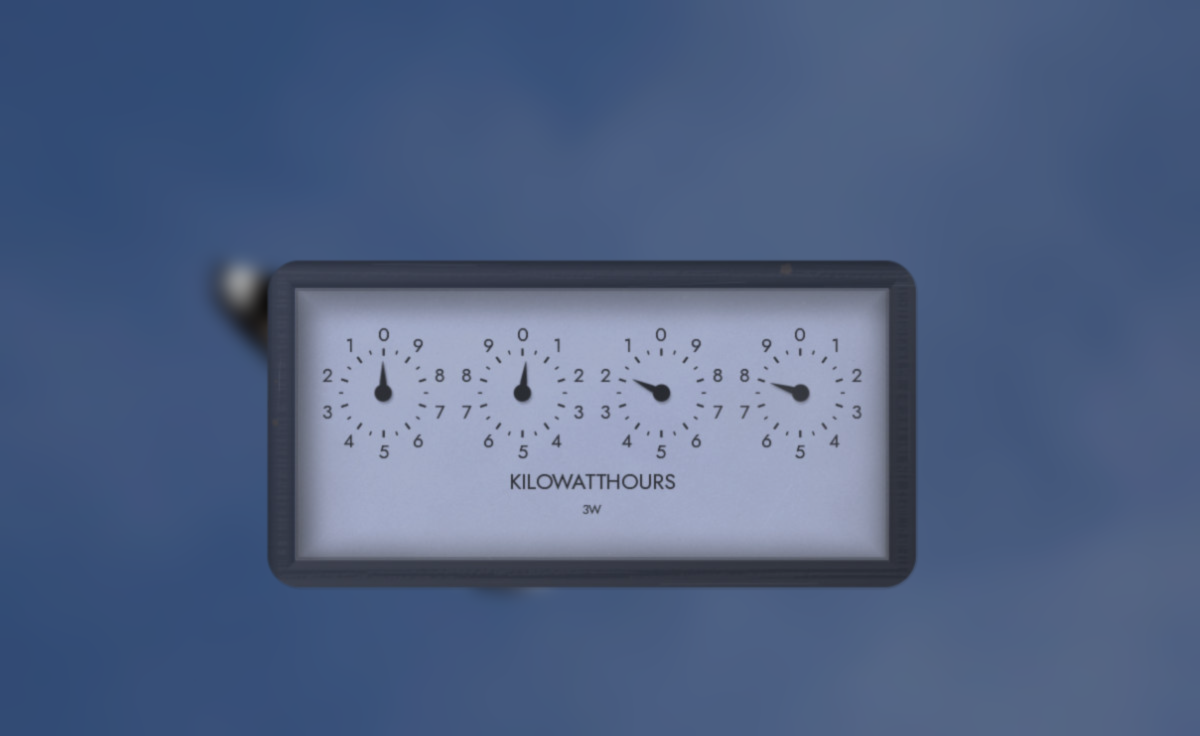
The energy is 18 (kWh)
